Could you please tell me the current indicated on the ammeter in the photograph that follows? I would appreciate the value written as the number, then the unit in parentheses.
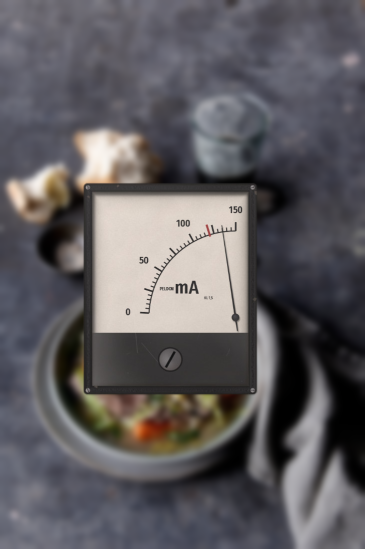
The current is 135 (mA)
